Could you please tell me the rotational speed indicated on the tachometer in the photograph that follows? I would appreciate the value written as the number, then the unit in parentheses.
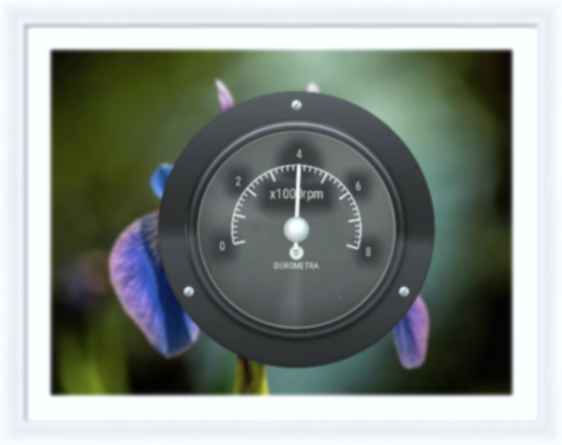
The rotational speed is 4000 (rpm)
